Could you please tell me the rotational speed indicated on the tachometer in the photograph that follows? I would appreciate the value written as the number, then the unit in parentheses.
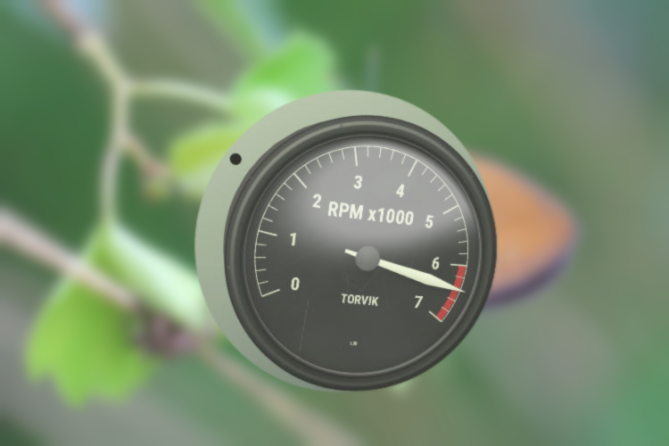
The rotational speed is 6400 (rpm)
